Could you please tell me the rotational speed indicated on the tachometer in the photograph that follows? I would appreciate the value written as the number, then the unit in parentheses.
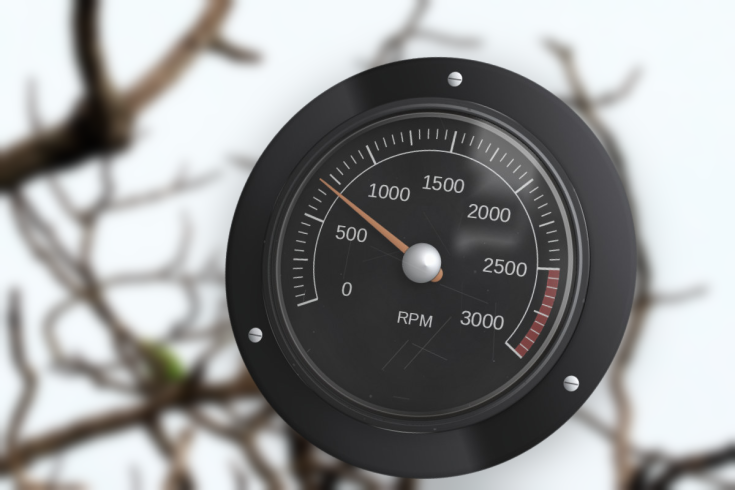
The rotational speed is 700 (rpm)
